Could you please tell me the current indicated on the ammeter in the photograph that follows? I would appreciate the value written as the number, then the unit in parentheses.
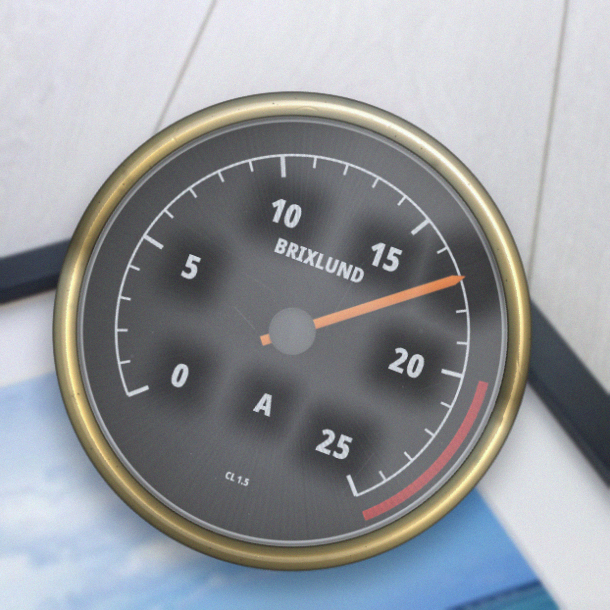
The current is 17 (A)
